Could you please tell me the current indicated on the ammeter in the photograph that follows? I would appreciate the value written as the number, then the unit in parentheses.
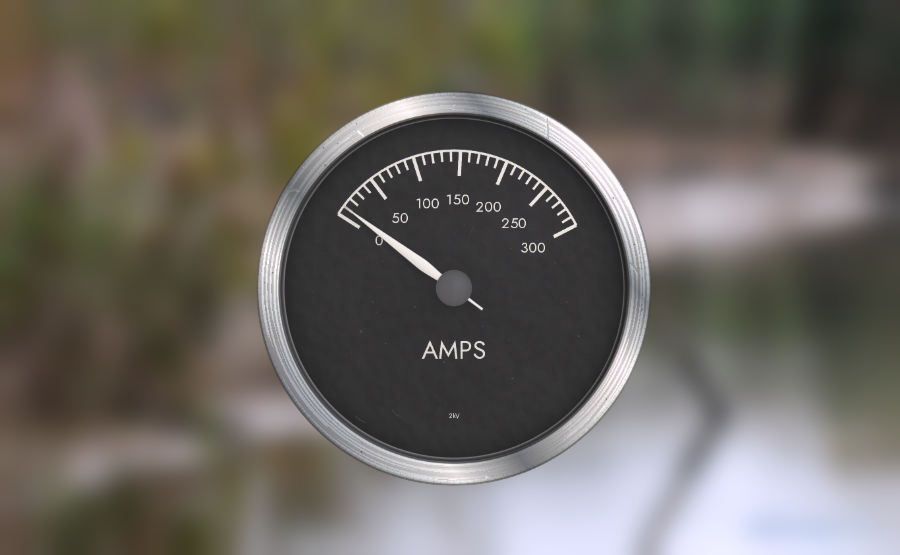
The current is 10 (A)
